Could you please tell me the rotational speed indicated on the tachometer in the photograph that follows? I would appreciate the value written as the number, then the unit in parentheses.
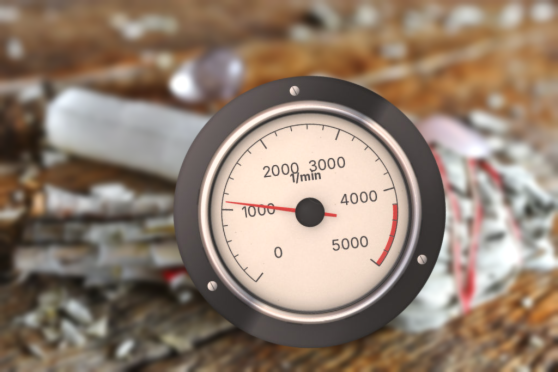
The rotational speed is 1100 (rpm)
